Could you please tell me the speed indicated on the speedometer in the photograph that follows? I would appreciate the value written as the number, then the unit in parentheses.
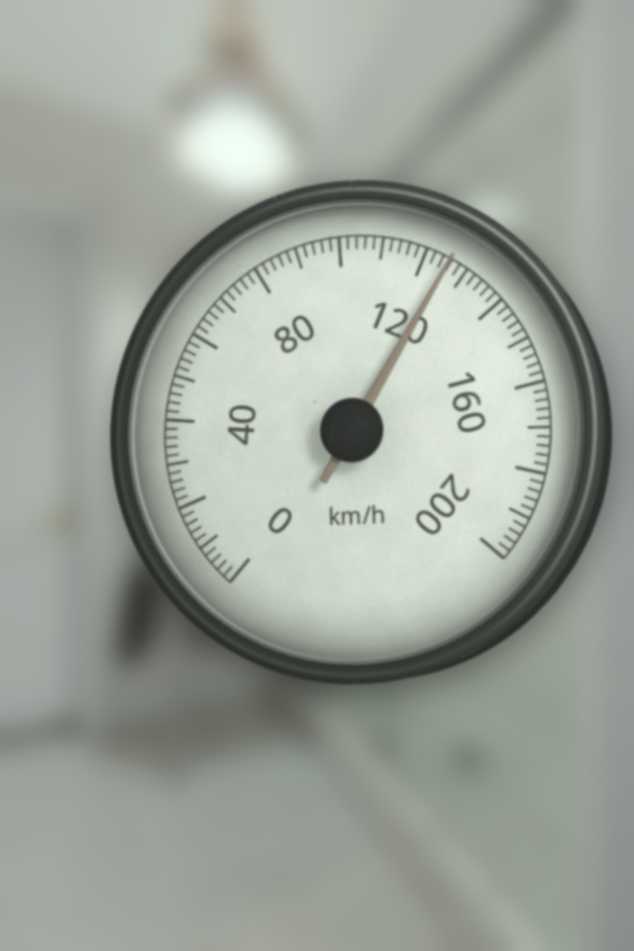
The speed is 126 (km/h)
